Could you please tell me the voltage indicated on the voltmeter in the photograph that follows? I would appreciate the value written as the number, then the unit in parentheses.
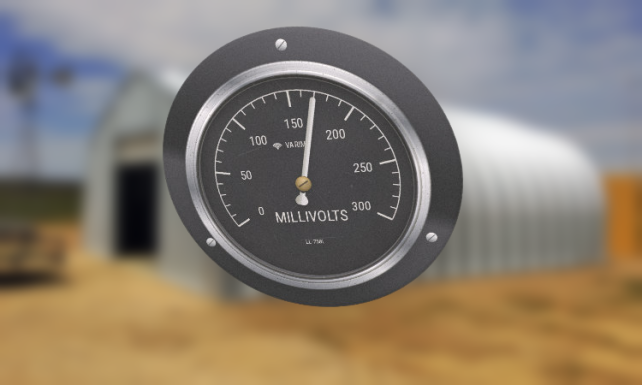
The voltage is 170 (mV)
